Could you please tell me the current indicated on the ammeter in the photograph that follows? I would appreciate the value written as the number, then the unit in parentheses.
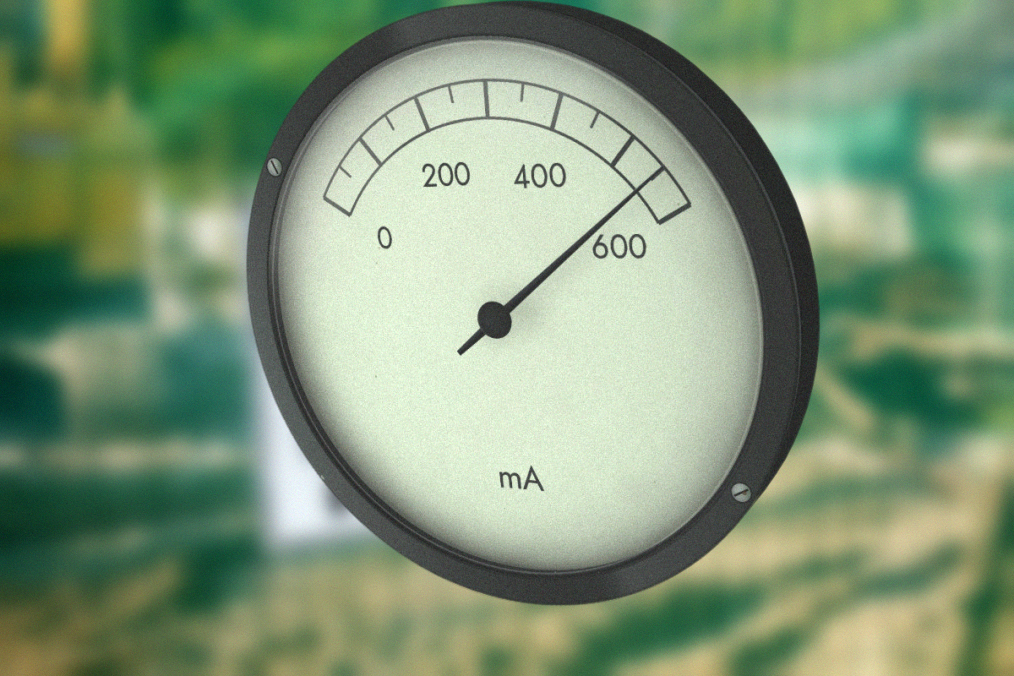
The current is 550 (mA)
